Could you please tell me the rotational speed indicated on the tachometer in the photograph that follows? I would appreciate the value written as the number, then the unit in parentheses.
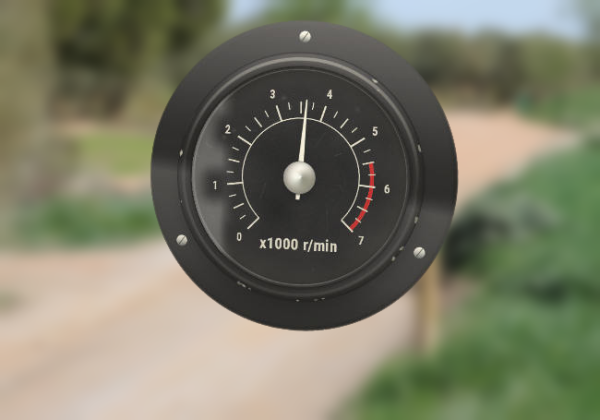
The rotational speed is 3625 (rpm)
